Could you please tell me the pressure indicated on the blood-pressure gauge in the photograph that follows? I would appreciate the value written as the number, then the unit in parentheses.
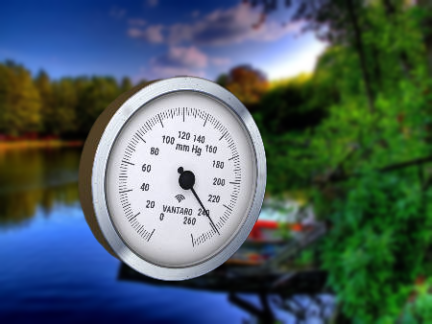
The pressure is 240 (mmHg)
